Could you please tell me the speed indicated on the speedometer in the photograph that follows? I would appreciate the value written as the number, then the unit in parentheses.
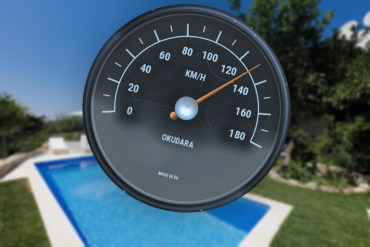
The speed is 130 (km/h)
